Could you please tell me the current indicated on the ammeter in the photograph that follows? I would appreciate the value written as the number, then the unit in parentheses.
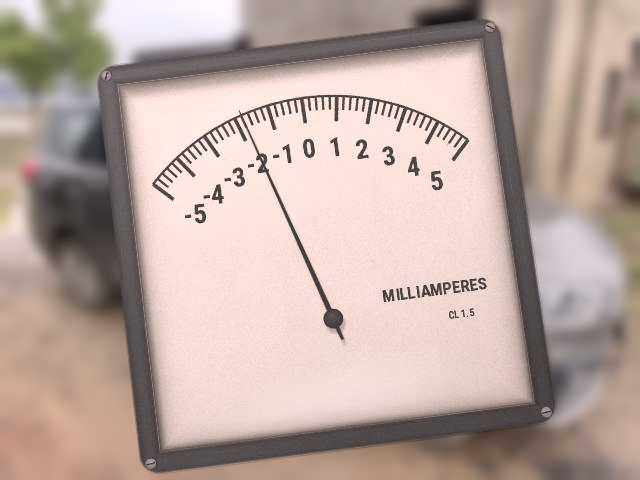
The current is -1.8 (mA)
